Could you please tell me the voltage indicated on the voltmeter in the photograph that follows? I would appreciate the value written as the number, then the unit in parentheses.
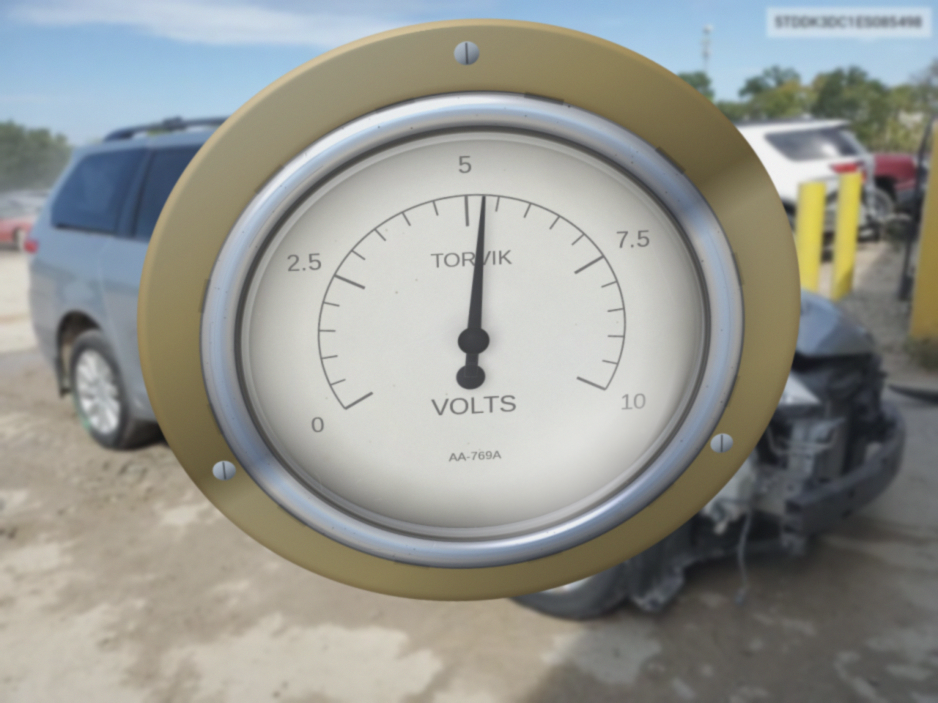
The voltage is 5.25 (V)
